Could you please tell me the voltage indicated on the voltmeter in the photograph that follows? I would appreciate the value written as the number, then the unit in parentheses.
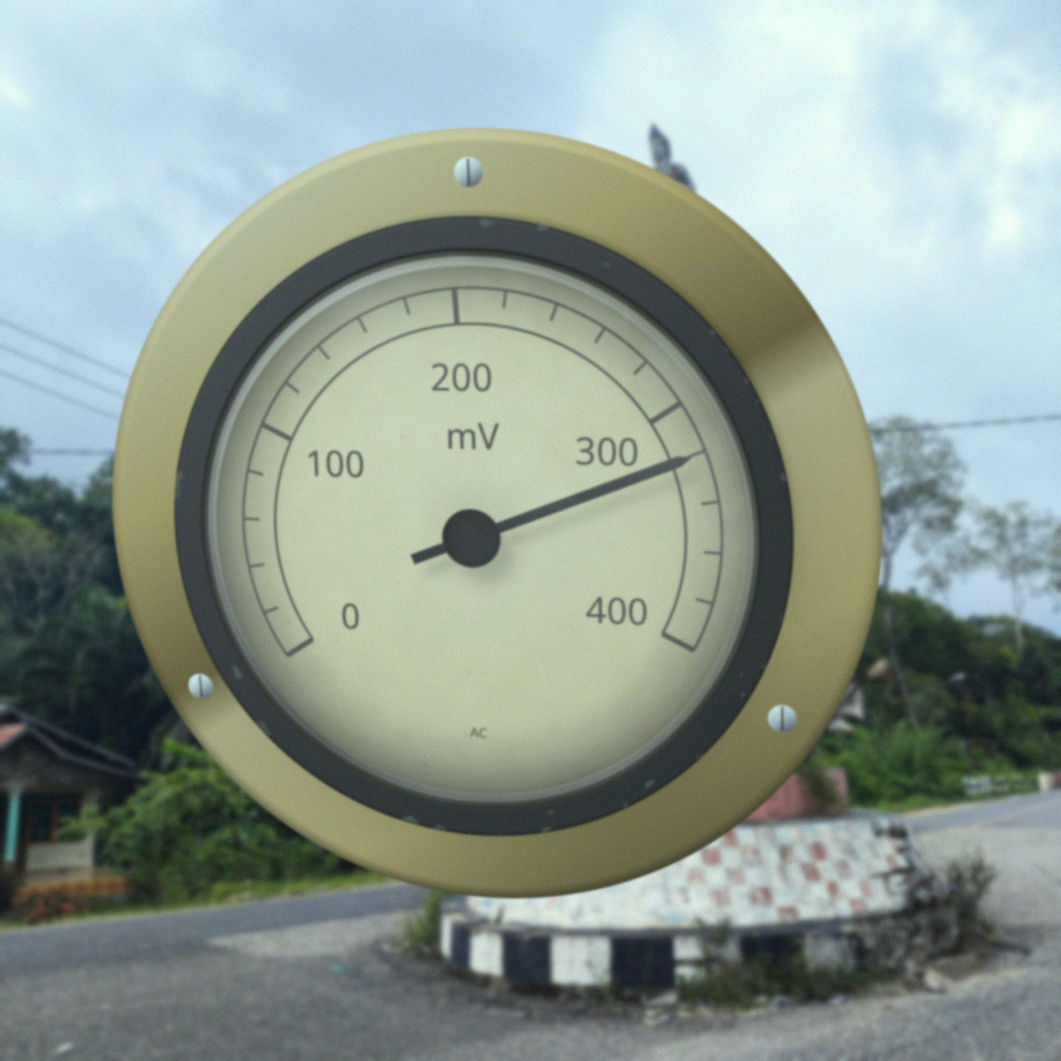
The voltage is 320 (mV)
